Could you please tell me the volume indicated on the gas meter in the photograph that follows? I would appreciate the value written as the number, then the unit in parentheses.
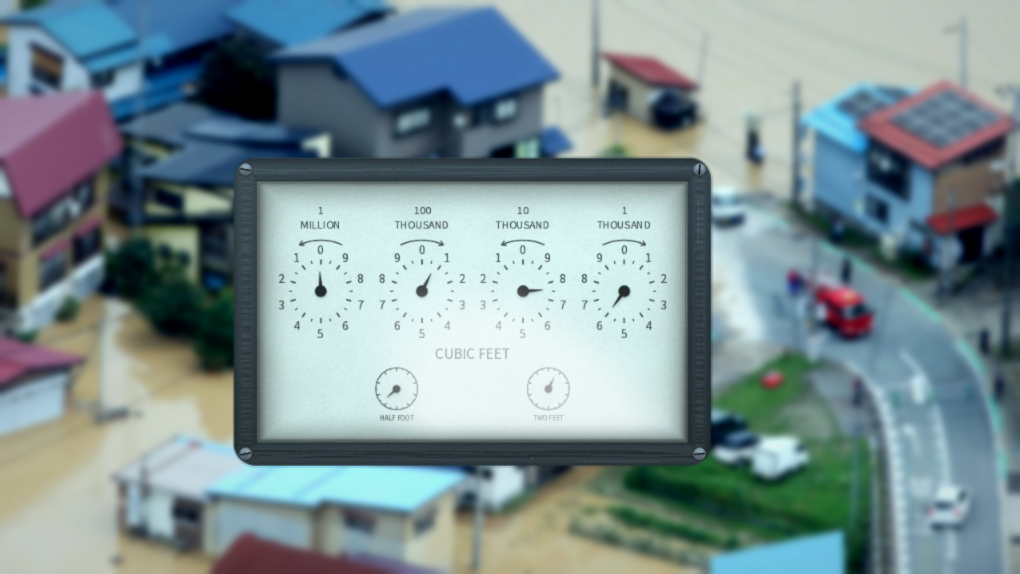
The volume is 7600 (ft³)
